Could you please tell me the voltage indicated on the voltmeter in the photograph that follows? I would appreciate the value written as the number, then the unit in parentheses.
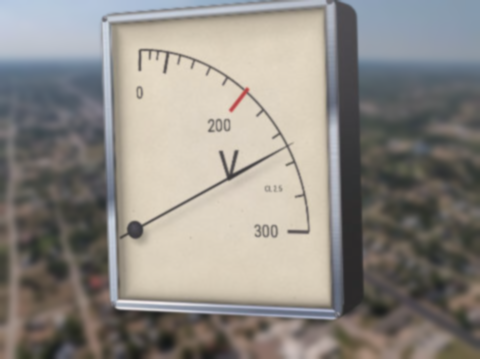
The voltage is 250 (V)
